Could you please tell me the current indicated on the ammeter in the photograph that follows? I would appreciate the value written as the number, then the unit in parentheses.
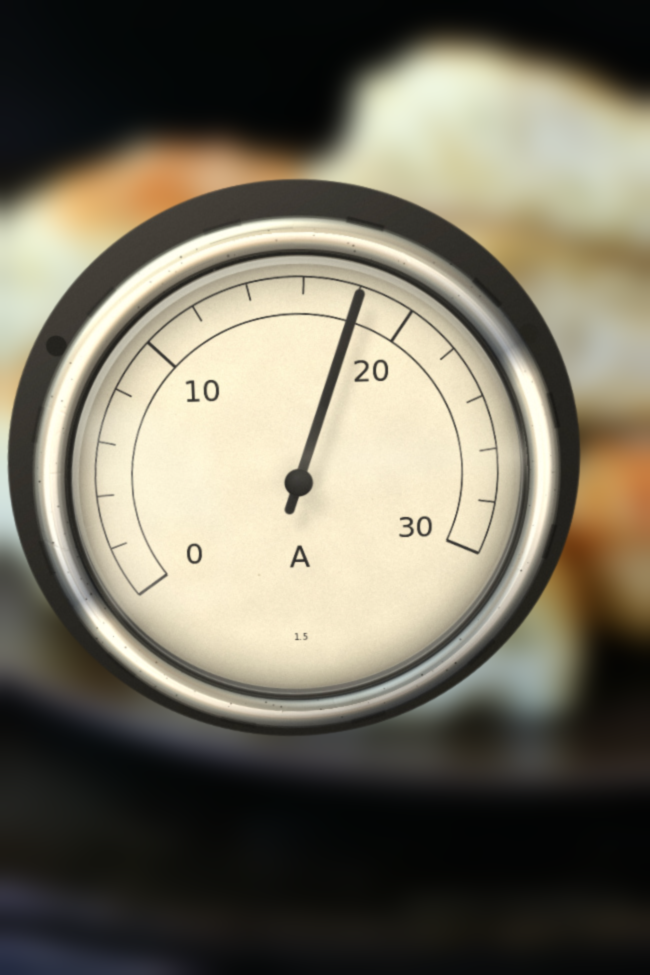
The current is 18 (A)
